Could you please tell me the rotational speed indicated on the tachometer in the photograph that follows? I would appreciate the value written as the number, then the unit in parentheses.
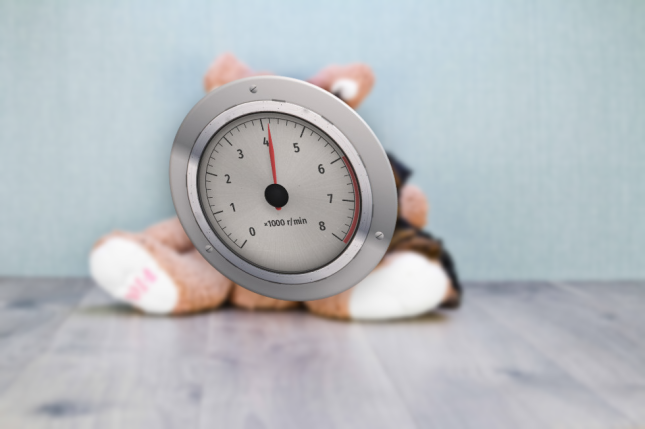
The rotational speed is 4200 (rpm)
